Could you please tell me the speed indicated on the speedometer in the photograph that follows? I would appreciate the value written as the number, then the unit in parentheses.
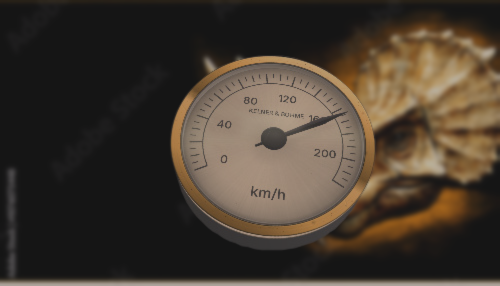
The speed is 165 (km/h)
